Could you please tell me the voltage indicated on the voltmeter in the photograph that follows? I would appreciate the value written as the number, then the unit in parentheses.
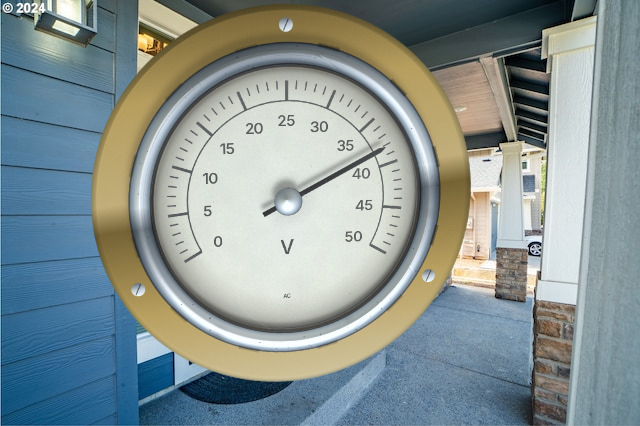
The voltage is 38 (V)
